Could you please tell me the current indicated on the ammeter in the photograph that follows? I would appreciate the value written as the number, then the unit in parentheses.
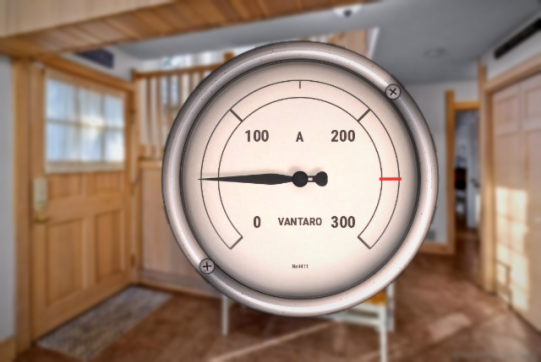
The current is 50 (A)
